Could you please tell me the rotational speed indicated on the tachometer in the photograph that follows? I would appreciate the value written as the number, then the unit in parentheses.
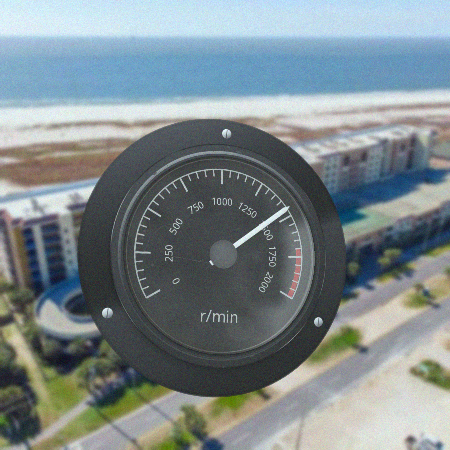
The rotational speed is 1450 (rpm)
